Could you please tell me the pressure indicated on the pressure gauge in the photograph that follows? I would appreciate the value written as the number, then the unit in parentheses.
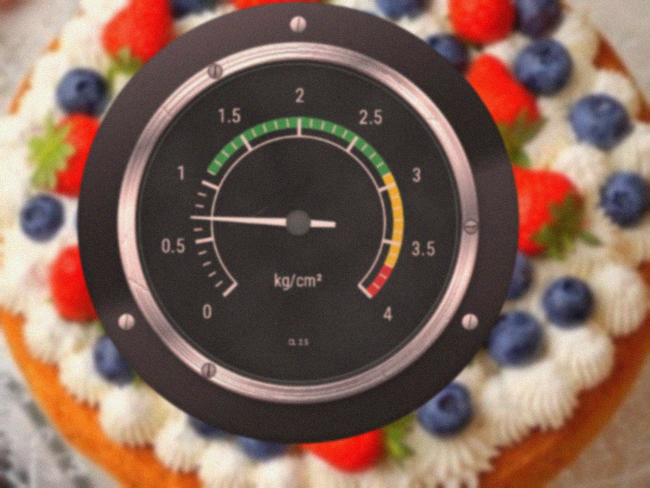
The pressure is 0.7 (kg/cm²)
